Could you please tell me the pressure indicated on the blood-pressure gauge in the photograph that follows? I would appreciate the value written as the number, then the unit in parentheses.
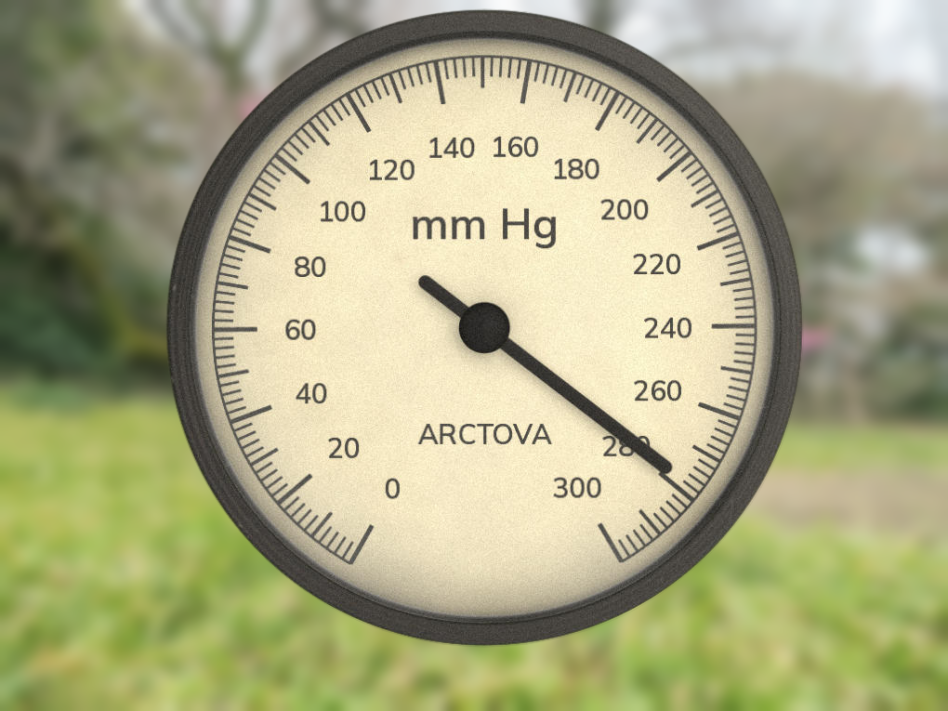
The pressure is 278 (mmHg)
